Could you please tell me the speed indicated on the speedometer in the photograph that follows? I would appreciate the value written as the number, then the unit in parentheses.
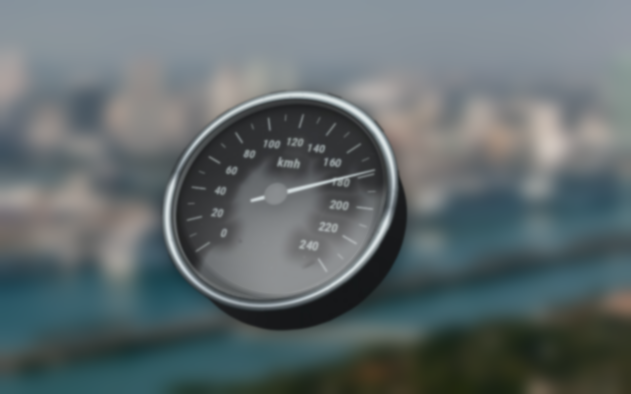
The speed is 180 (km/h)
